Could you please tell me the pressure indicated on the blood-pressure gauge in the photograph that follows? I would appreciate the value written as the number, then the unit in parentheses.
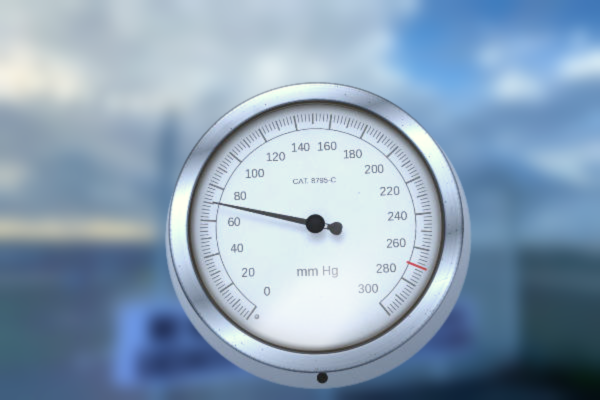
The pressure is 70 (mmHg)
